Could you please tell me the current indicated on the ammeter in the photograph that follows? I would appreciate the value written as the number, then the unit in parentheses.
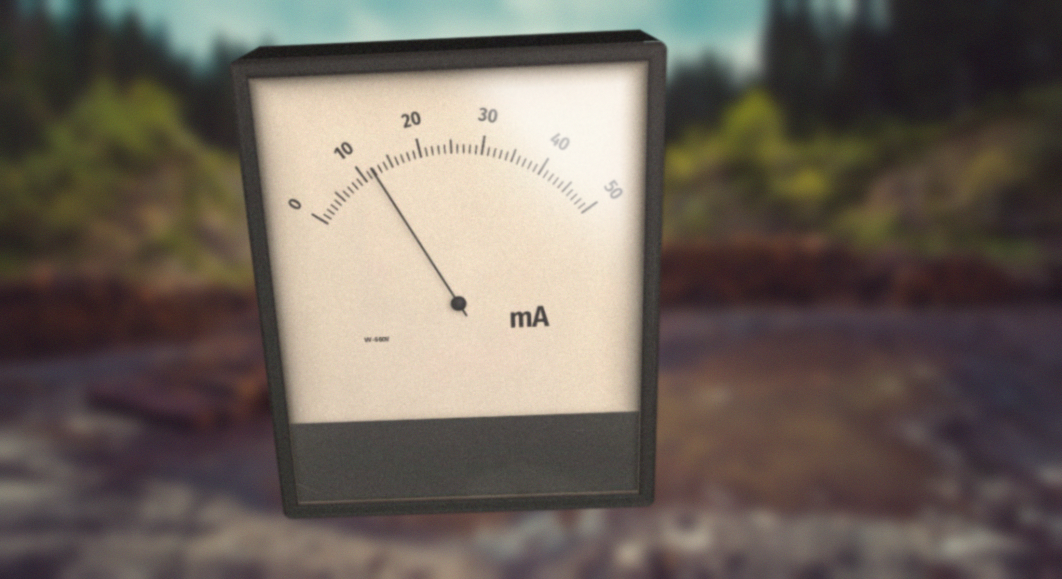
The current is 12 (mA)
